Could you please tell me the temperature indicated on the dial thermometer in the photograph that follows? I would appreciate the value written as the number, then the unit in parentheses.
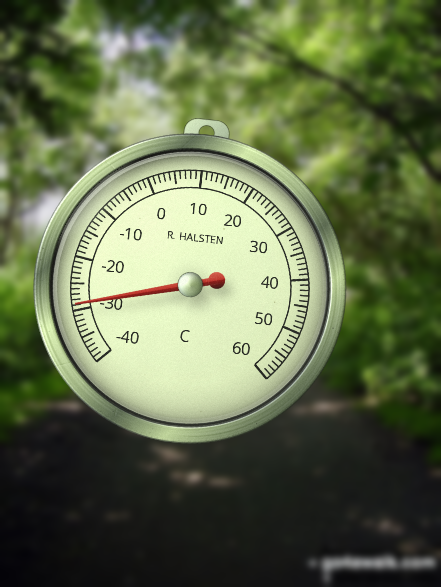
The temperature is -29 (°C)
